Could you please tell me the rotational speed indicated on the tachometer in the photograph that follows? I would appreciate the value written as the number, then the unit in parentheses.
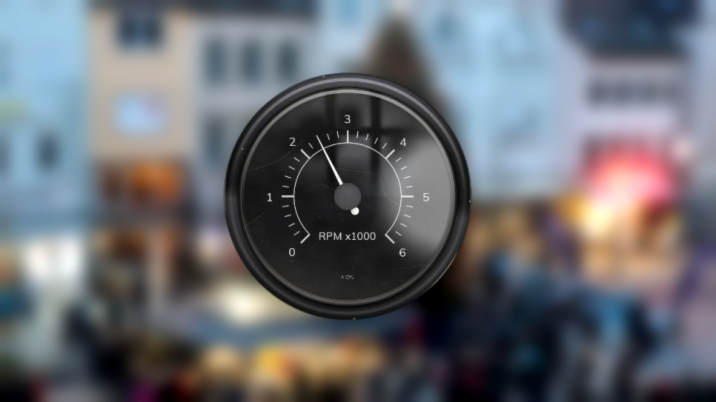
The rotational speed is 2400 (rpm)
